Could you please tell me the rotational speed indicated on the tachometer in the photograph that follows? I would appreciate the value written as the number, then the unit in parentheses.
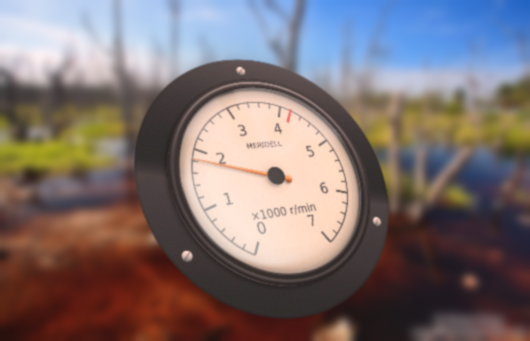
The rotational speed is 1800 (rpm)
